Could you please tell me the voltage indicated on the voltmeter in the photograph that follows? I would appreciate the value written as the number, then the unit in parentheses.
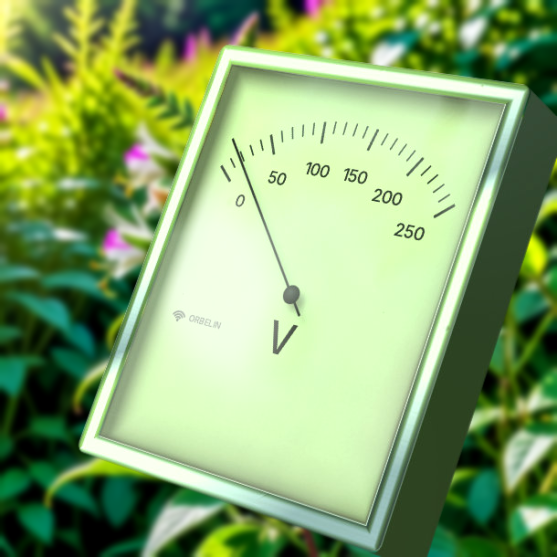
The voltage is 20 (V)
